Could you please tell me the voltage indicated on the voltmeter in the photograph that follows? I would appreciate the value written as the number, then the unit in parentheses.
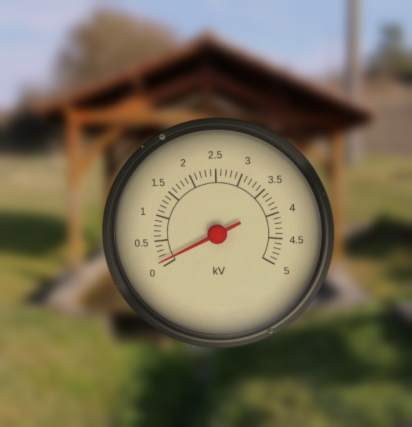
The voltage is 0.1 (kV)
